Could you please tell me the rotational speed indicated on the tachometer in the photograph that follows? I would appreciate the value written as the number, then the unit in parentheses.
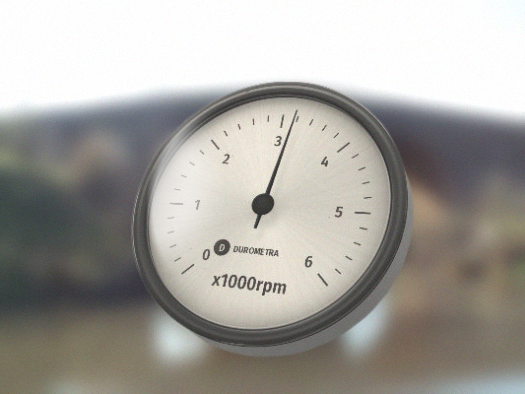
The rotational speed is 3200 (rpm)
